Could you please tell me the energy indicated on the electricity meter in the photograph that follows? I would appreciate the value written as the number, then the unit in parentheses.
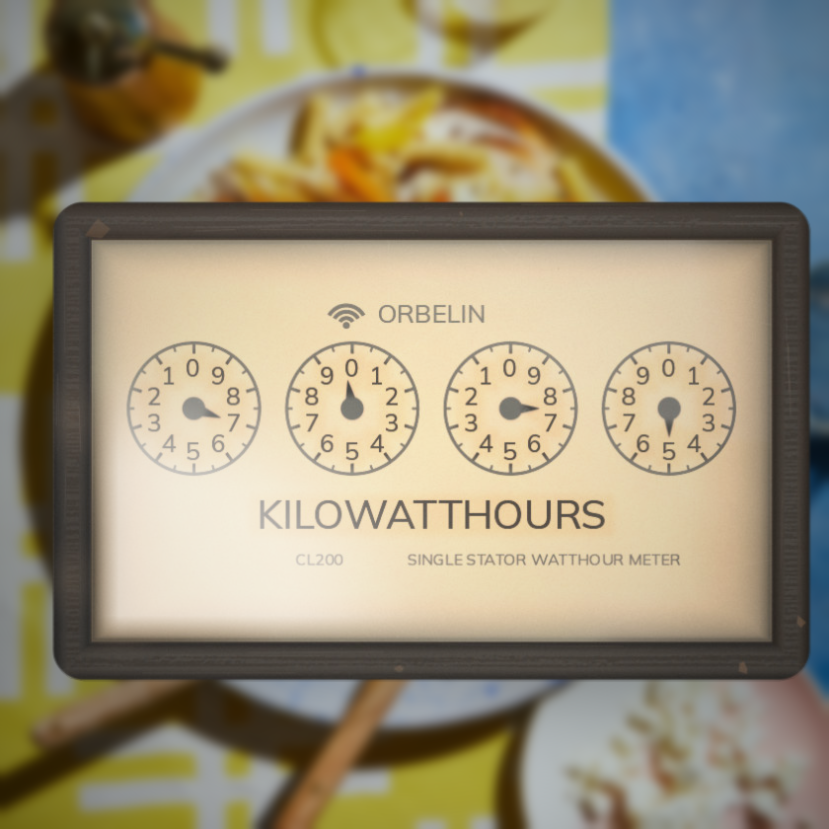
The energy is 6975 (kWh)
